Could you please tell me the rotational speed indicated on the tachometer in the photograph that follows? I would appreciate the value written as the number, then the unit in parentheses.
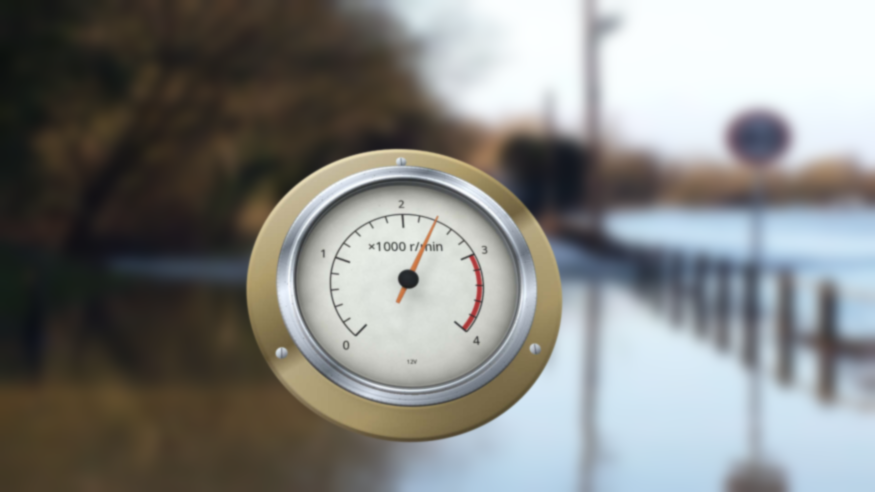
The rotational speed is 2400 (rpm)
